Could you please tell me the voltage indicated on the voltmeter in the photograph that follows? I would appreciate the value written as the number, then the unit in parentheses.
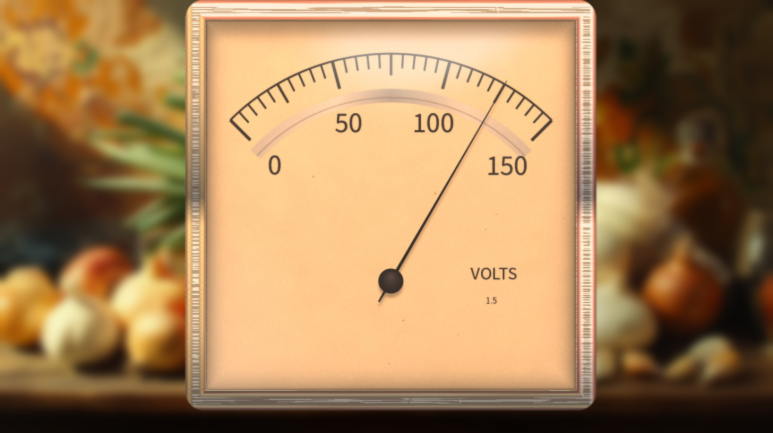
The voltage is 125 (V)
